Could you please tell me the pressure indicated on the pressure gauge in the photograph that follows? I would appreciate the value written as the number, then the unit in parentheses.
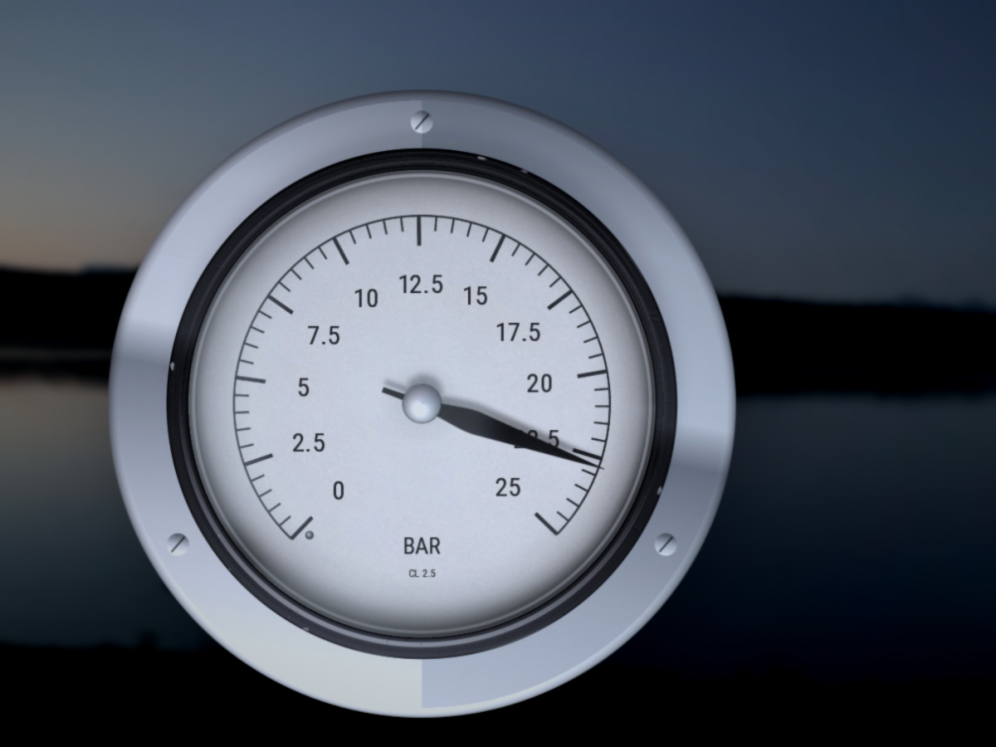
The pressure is 22.75 (bar)
